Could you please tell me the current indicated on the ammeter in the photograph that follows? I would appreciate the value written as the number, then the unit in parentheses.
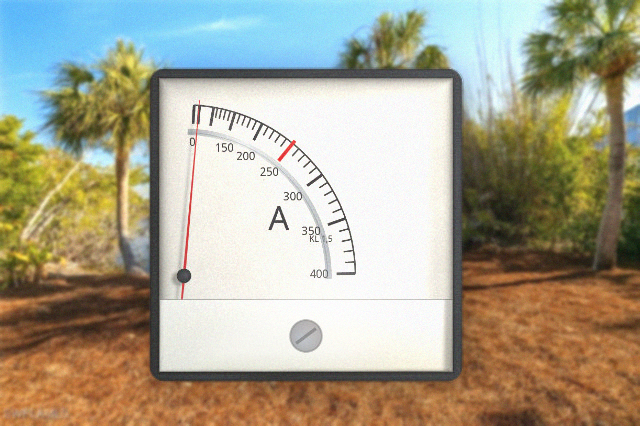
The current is 50 (A)
